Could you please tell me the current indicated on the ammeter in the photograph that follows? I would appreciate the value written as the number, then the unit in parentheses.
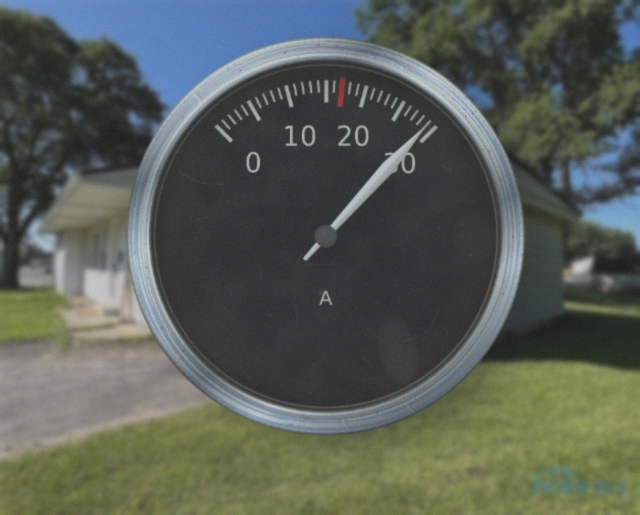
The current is 29 (A)
